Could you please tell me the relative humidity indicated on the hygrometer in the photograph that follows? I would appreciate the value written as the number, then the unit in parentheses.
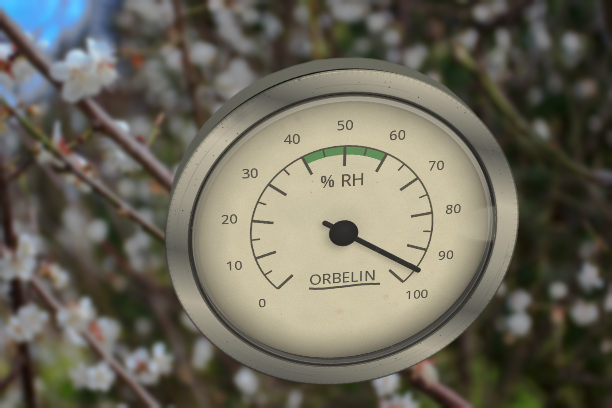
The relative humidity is 95 (%)
